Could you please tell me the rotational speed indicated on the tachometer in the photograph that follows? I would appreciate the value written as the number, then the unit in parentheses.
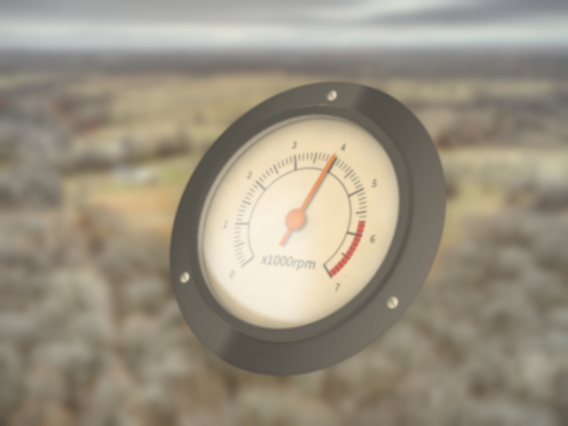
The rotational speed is 4000 (rpm)
